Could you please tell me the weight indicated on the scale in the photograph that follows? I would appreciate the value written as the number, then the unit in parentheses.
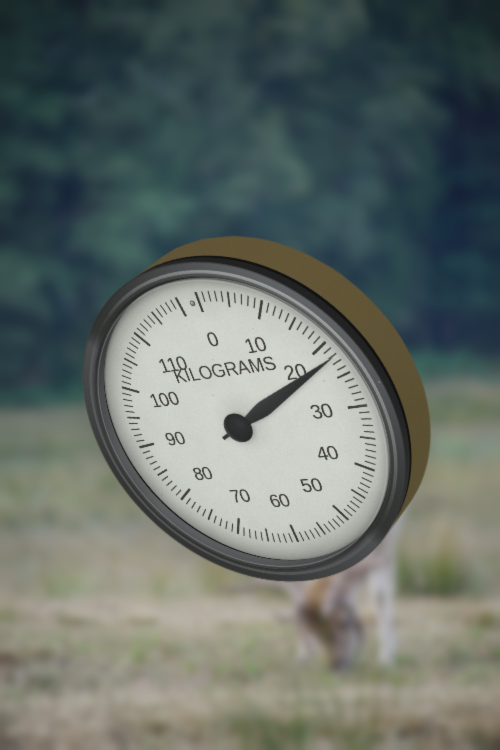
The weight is 22 (kg)
